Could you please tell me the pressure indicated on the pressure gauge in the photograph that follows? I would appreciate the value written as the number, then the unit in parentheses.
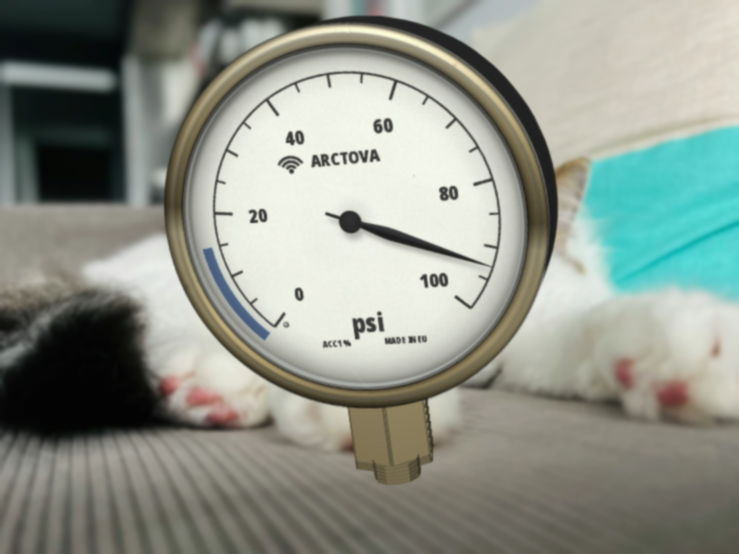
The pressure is 92.5 (psi)
